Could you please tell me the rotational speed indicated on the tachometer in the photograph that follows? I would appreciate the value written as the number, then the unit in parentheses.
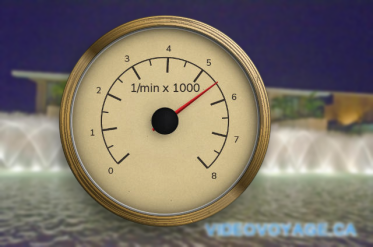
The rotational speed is 5500 (rpm)
